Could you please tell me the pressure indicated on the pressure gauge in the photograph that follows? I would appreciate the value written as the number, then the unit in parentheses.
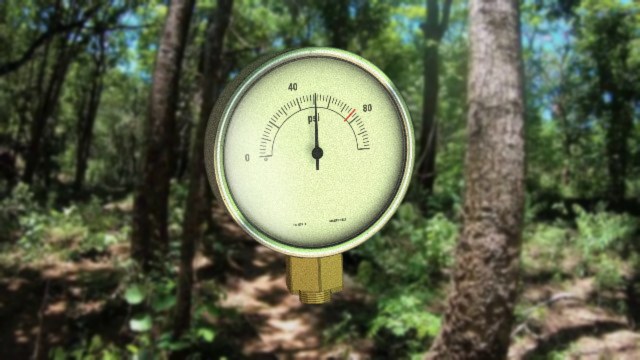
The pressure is 50 (psi)
